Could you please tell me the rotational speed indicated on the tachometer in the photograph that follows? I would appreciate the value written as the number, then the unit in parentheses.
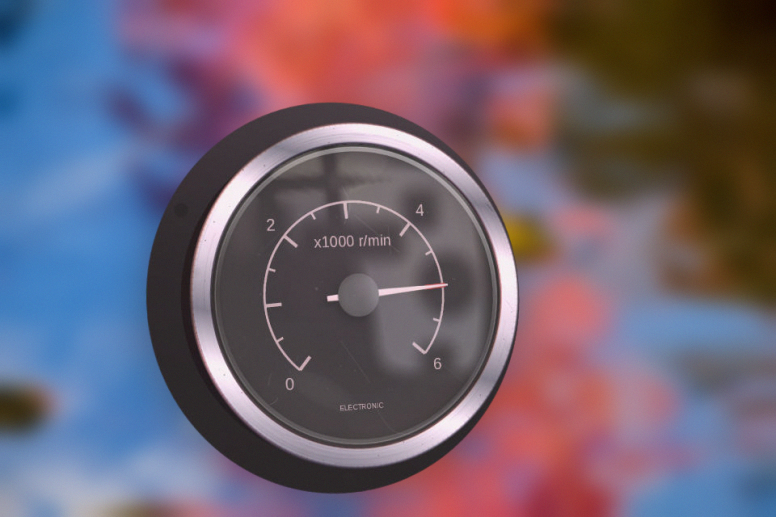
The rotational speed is 5000 (rpm)
